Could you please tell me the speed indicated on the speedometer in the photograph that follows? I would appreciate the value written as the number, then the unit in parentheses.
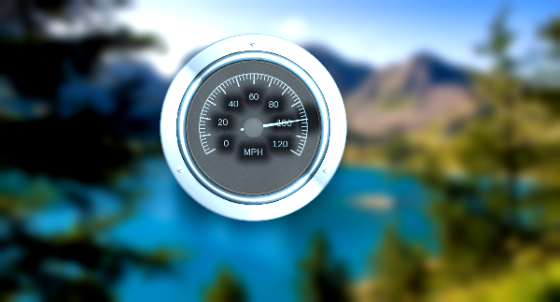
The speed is 100 (mph)
